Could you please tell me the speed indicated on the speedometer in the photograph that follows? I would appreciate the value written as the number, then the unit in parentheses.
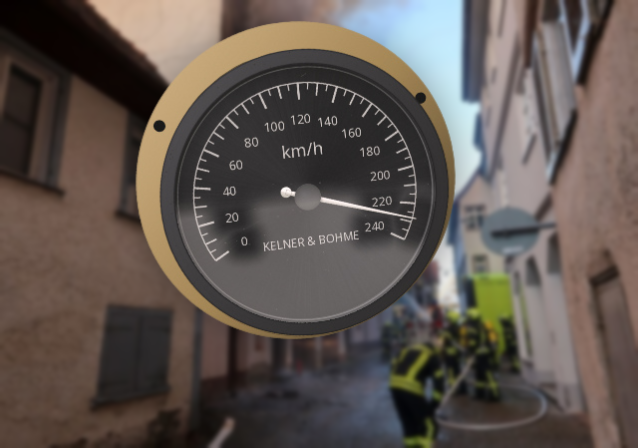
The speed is 227.5 (km/h)
